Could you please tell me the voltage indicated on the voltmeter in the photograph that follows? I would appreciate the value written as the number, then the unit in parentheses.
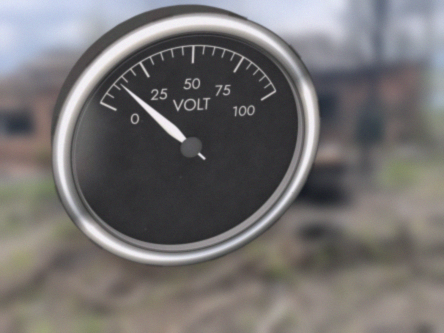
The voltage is 12.5 (V)
